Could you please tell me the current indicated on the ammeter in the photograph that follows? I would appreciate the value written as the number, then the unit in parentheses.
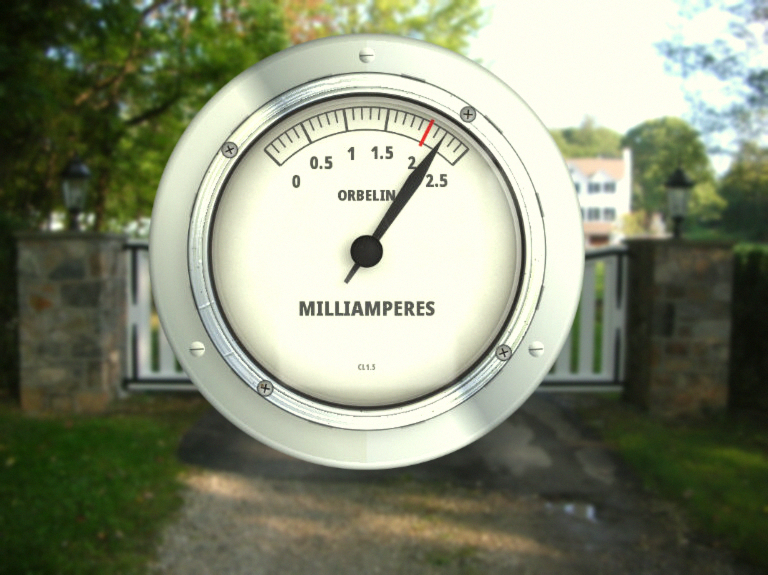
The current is 2.2 (mA)
